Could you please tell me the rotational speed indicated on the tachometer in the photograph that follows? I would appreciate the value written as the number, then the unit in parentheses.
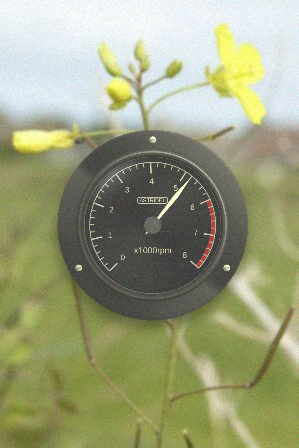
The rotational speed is 5200 (rpm)
